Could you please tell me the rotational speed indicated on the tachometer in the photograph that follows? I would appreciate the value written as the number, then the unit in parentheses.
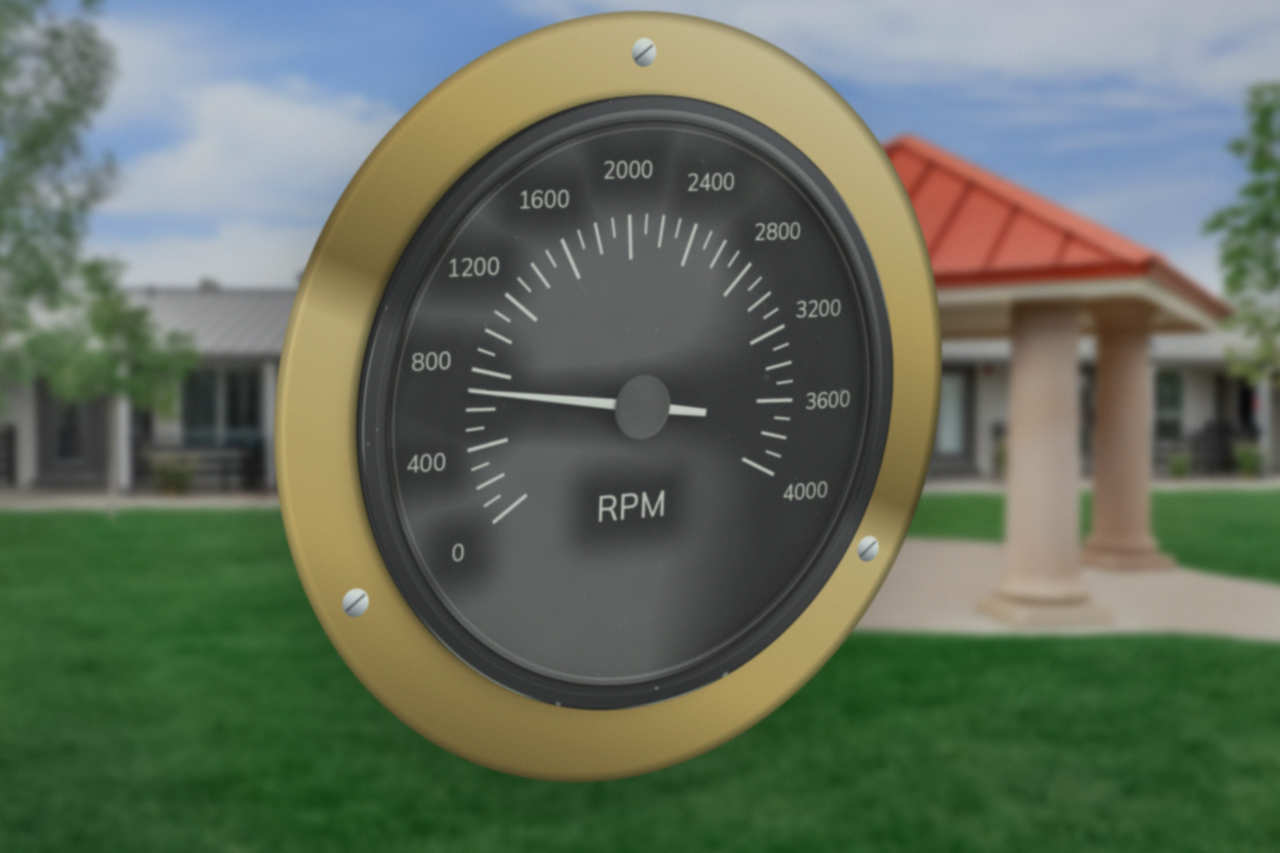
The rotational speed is 700 (rpm)
